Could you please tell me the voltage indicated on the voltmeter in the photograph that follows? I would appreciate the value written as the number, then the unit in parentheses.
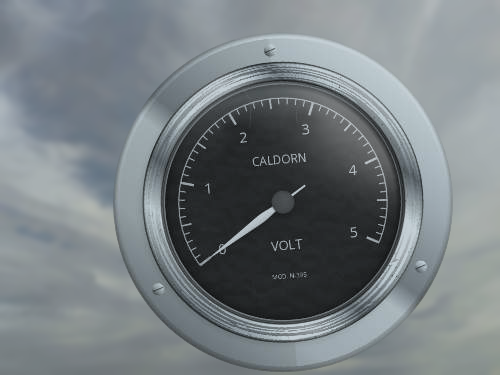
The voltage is 0 (V)
